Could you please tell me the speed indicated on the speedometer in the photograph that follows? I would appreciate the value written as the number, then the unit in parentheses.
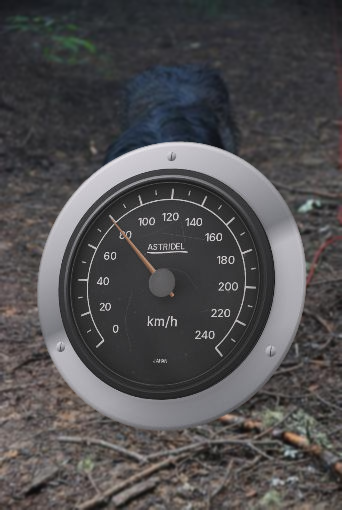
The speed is 80 (km/h)
